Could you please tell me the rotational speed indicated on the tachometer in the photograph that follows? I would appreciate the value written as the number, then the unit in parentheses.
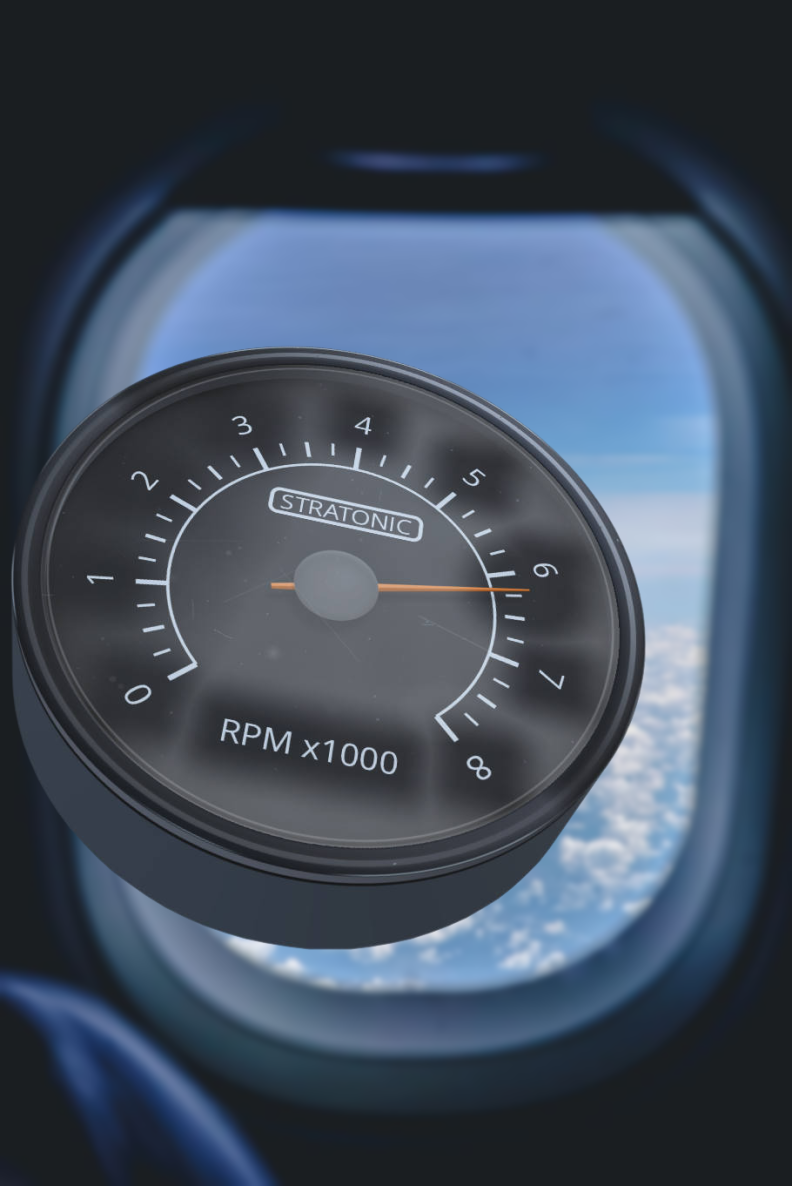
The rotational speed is 6250 (rpm)
